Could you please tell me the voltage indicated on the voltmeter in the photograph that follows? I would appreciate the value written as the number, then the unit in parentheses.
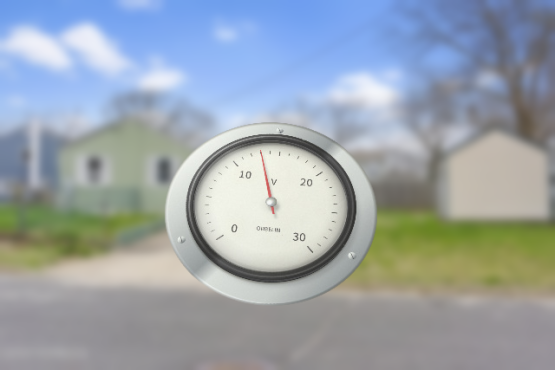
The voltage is 13 (V)
